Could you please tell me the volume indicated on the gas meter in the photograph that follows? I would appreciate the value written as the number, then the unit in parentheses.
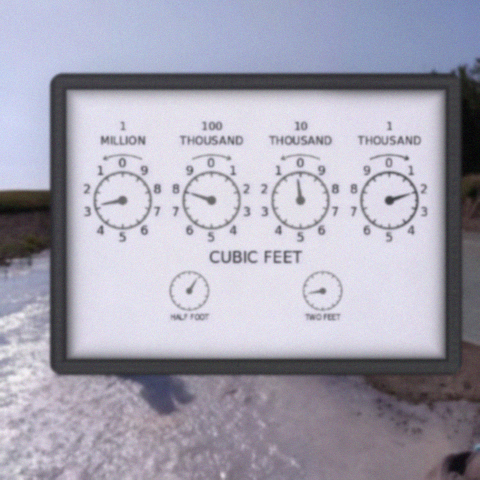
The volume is 280200 (ft³)
